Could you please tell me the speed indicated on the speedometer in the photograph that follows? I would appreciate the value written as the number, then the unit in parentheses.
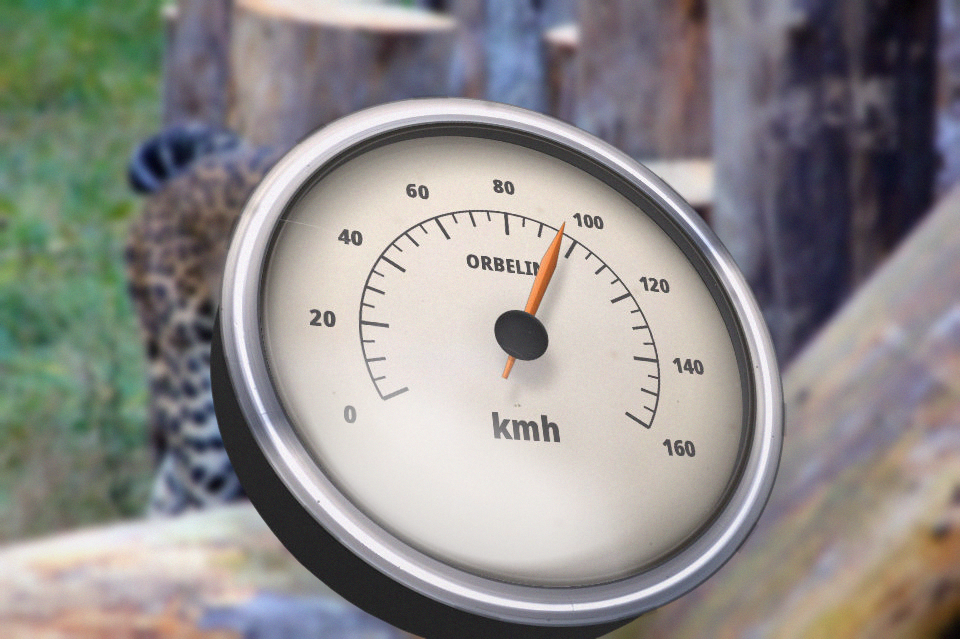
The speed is 95 (km/h)
